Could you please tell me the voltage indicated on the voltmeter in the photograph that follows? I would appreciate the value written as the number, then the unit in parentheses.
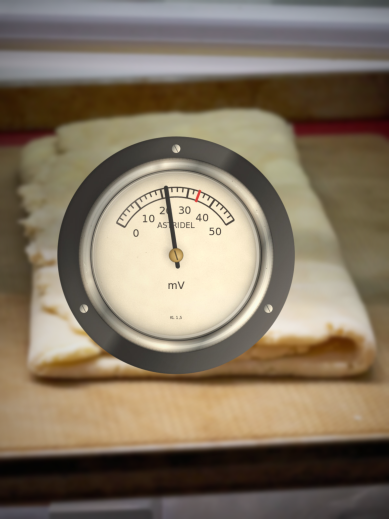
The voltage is 22 (mV)
